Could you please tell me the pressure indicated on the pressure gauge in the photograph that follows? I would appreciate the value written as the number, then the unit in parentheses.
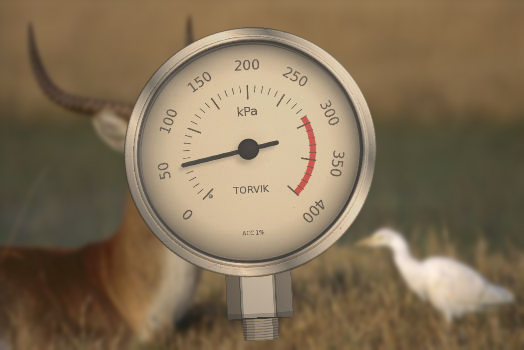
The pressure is 50 (kPa)
